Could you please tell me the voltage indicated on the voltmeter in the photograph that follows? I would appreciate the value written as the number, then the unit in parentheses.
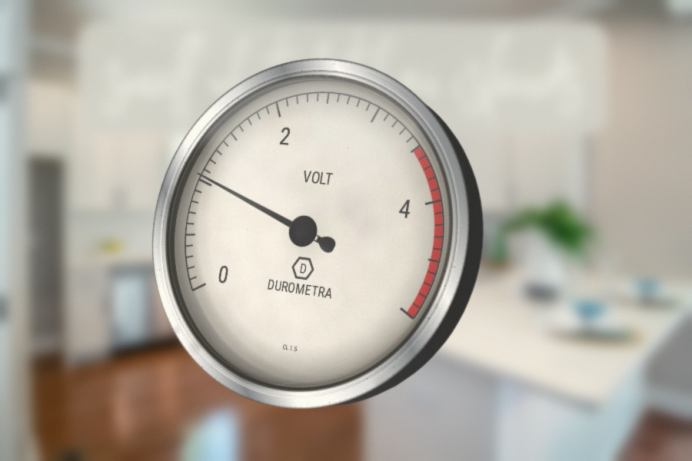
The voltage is 1.05 (V)
